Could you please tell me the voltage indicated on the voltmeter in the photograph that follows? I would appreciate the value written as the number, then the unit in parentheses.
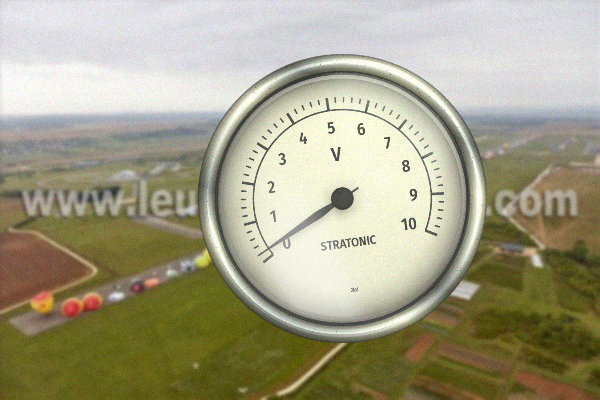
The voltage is 0.2 (V)
